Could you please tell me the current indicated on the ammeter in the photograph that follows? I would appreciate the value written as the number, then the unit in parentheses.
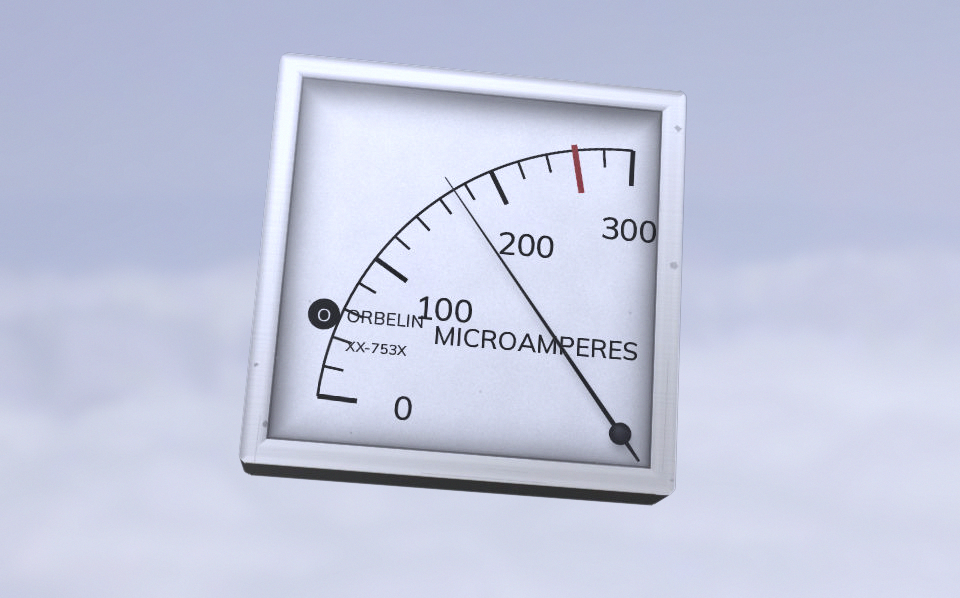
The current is 170 (µA)
